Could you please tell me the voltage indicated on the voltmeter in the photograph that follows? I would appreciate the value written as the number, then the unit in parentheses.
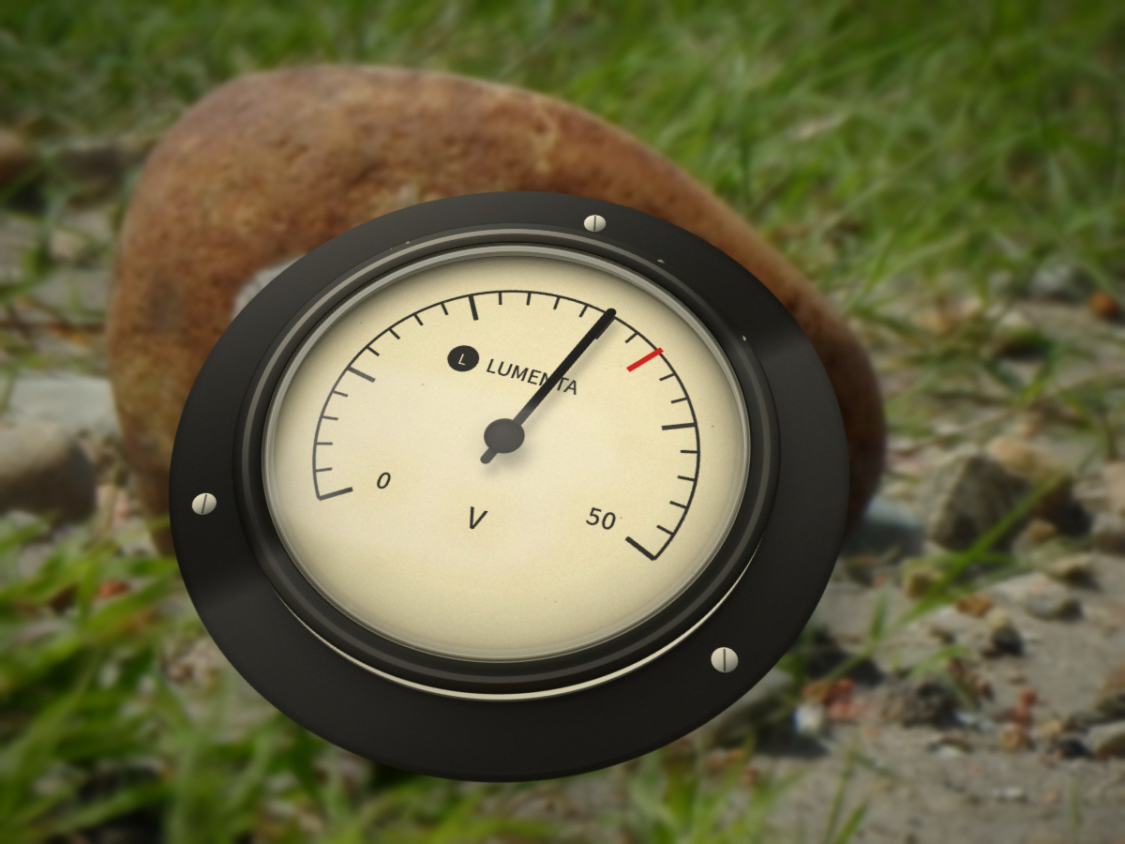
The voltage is 30 (V)
